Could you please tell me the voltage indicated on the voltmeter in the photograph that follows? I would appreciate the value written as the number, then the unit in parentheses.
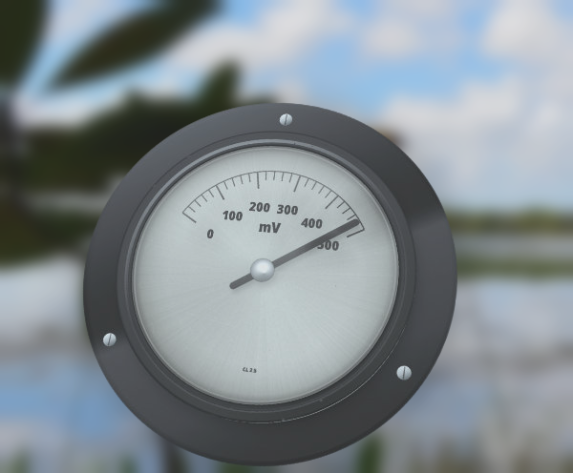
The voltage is 480 (mV)
